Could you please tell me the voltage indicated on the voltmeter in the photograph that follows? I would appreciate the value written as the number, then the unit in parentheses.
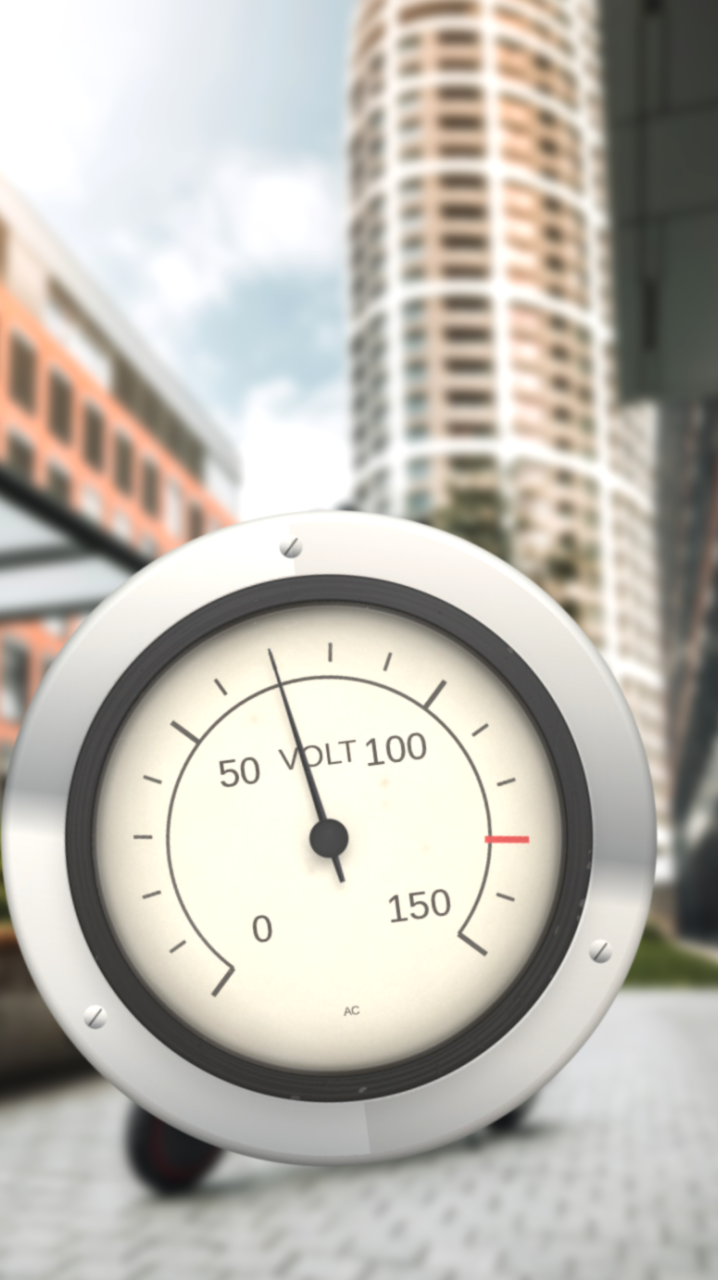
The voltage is 70 (V)
